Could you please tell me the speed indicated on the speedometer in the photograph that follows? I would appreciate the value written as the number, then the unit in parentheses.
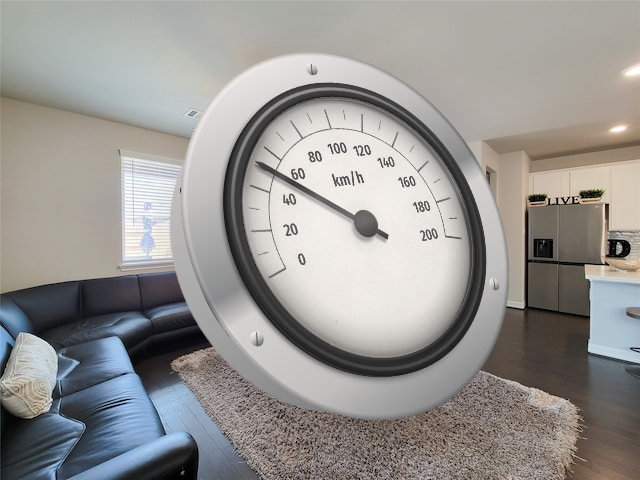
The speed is 50 (km/h)
